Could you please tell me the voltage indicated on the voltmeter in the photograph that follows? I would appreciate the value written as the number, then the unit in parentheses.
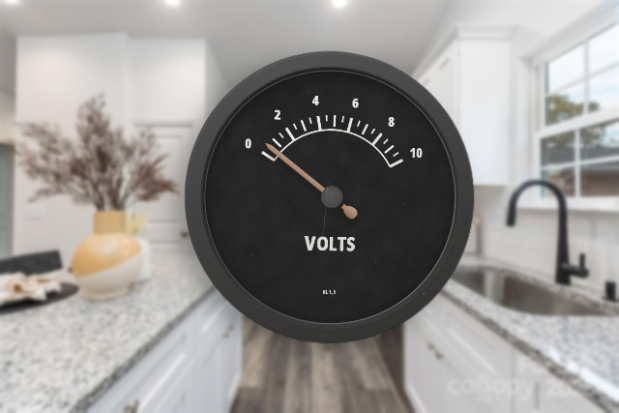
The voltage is 0.5 (V)
